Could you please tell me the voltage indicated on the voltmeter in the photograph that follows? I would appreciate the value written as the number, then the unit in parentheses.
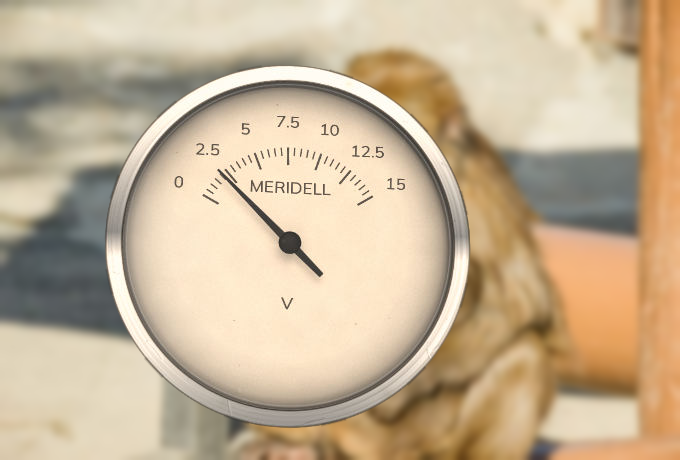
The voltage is 2 (V)
